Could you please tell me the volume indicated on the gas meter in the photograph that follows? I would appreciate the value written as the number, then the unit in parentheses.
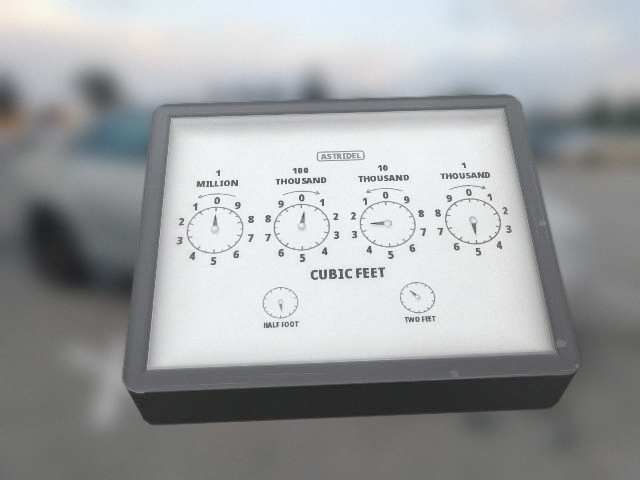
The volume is 2500 (ft³)
